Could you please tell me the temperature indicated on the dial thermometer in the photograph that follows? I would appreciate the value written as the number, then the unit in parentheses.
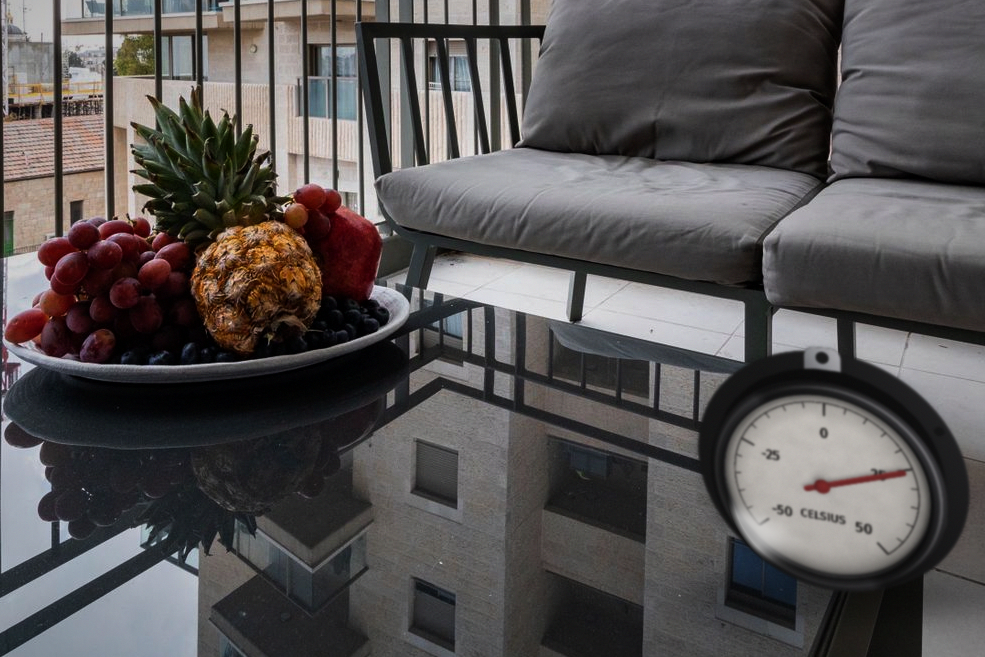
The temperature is 25 (°C)
